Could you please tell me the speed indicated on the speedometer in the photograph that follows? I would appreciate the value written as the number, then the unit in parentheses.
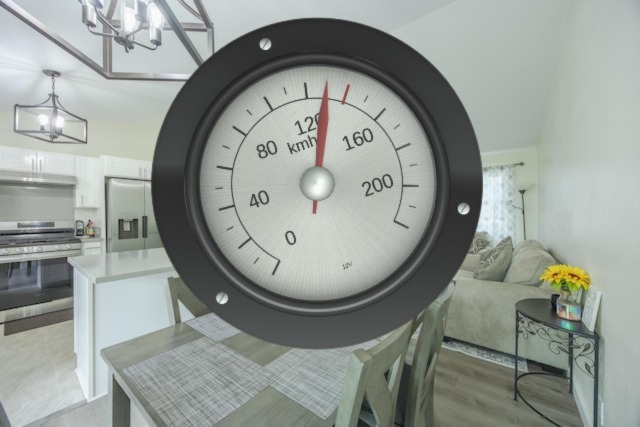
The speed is 130 (km/h)
